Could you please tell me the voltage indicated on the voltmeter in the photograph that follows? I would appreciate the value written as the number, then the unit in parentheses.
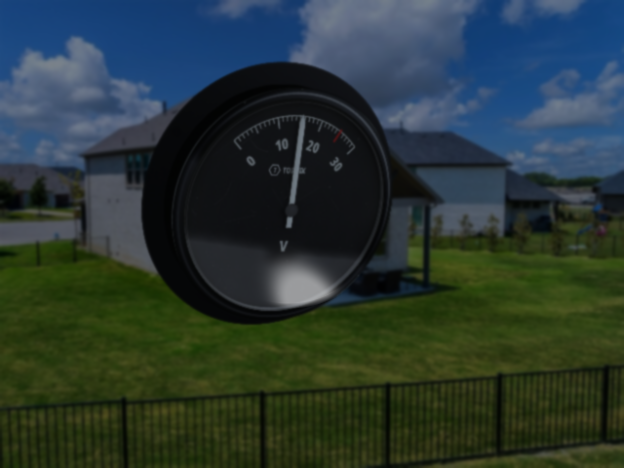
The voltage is 15 (V)
